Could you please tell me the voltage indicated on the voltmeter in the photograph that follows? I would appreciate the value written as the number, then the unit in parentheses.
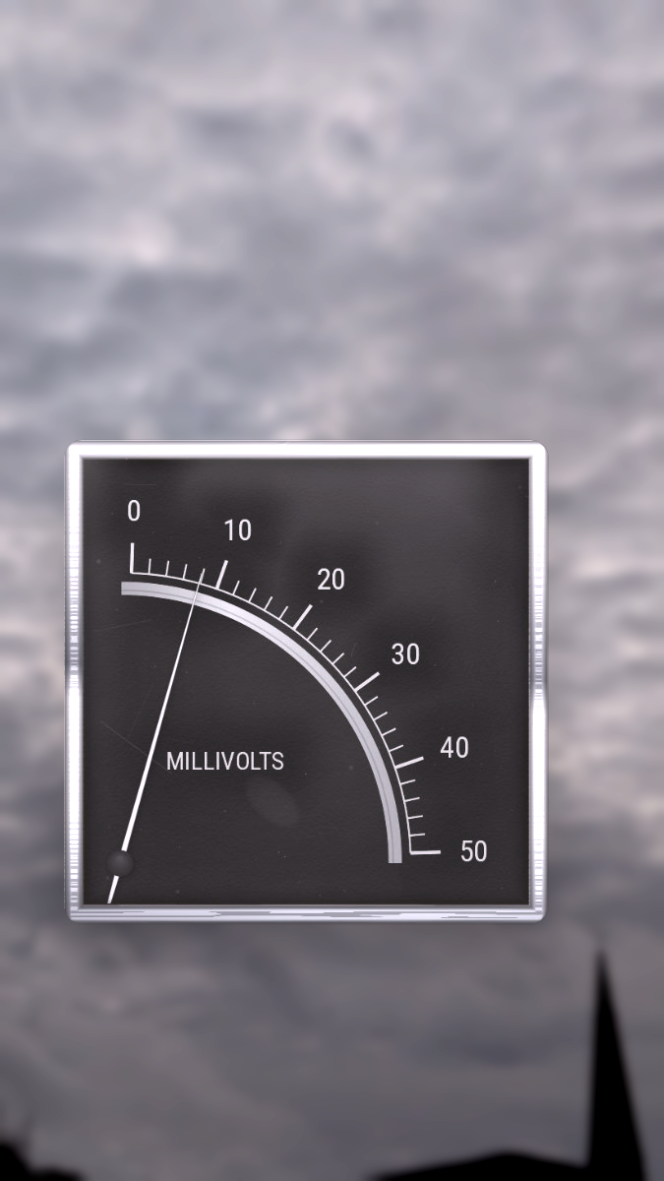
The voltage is 8 (mV)
